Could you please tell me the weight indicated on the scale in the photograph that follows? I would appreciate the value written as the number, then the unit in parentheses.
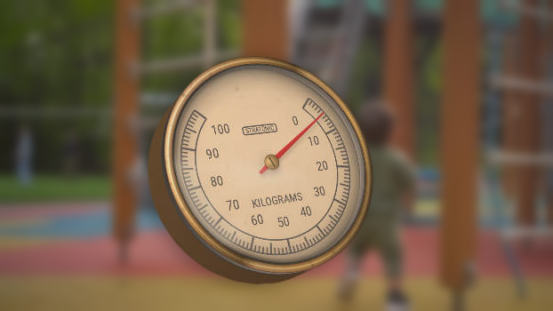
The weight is 5 (kg)
